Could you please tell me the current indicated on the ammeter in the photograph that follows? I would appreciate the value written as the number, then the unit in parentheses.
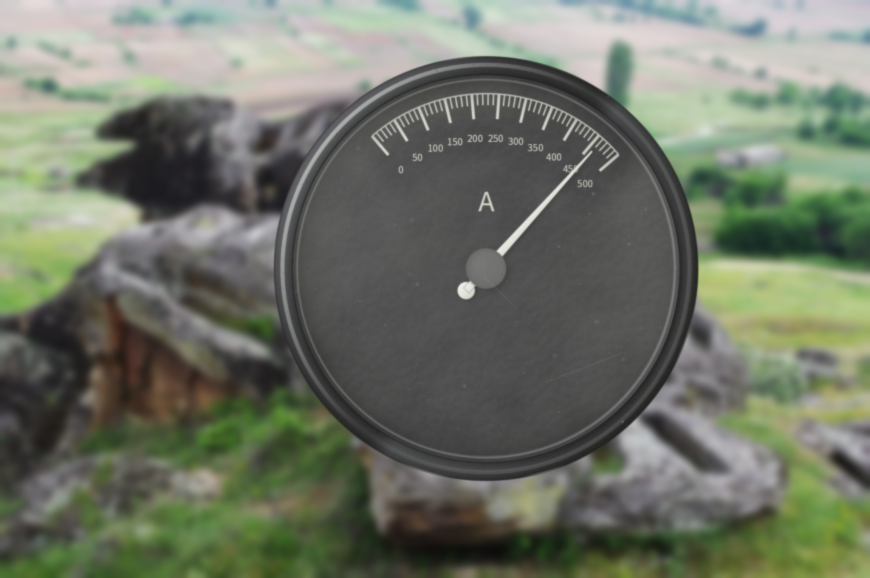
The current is 460 (A)
